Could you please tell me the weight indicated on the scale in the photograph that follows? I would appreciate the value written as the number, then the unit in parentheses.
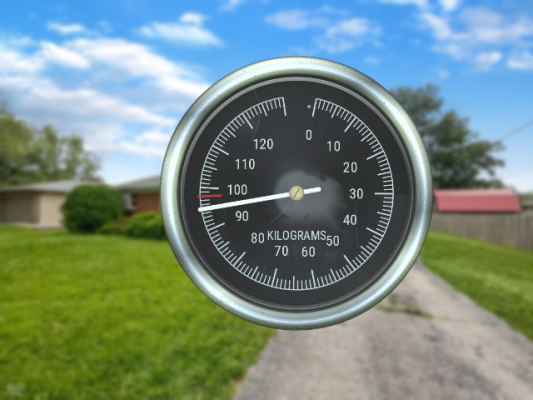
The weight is 95 (kg)
